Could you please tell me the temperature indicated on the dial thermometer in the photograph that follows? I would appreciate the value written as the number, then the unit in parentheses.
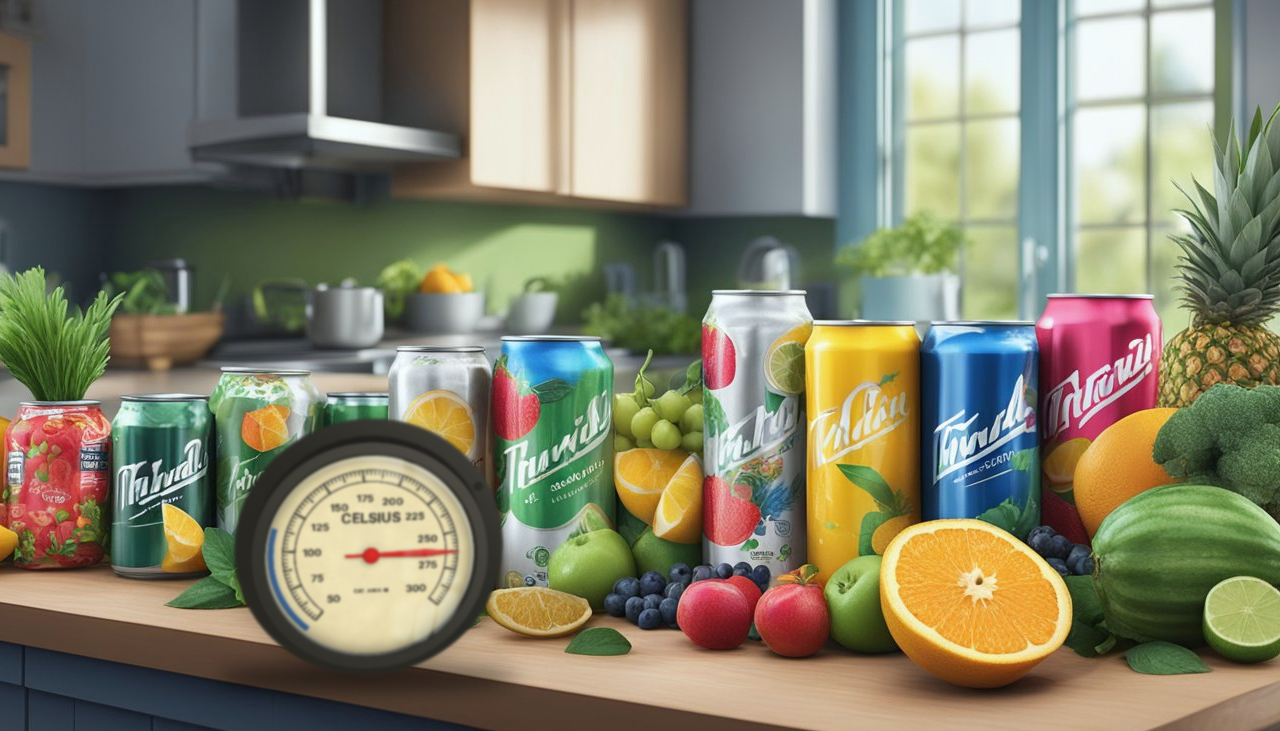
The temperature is 262.5 (°C)
